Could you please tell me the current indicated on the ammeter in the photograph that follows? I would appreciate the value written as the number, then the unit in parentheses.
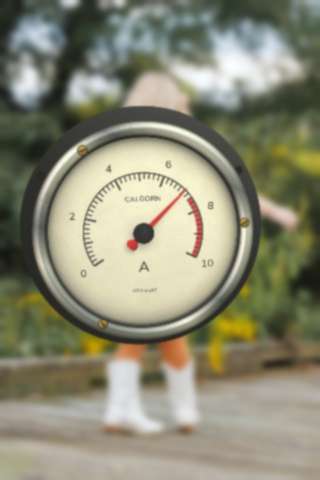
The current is 7 (A)
